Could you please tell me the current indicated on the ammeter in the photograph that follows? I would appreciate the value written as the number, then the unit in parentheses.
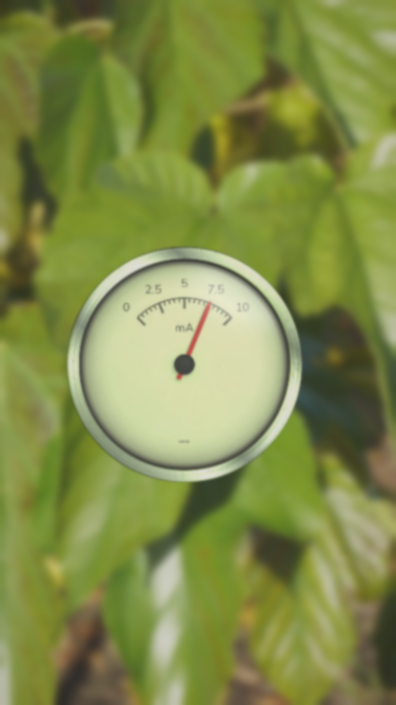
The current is 7.5 (mA)
